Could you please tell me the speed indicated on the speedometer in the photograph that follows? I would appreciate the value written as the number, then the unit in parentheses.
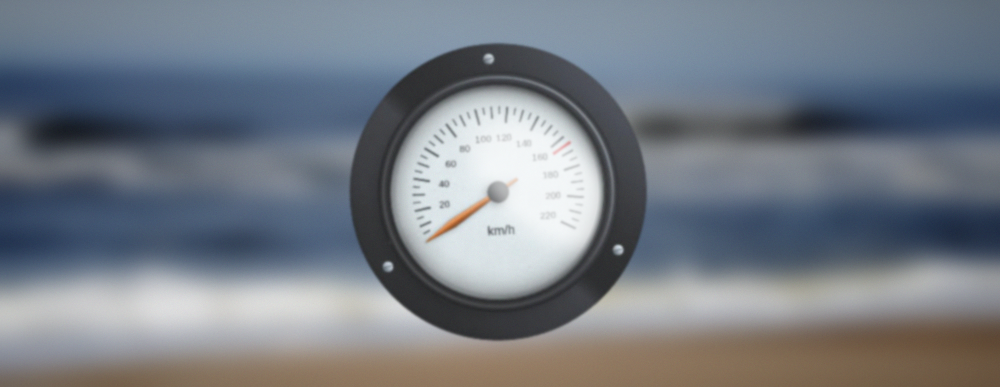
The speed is 0 (km/h)
